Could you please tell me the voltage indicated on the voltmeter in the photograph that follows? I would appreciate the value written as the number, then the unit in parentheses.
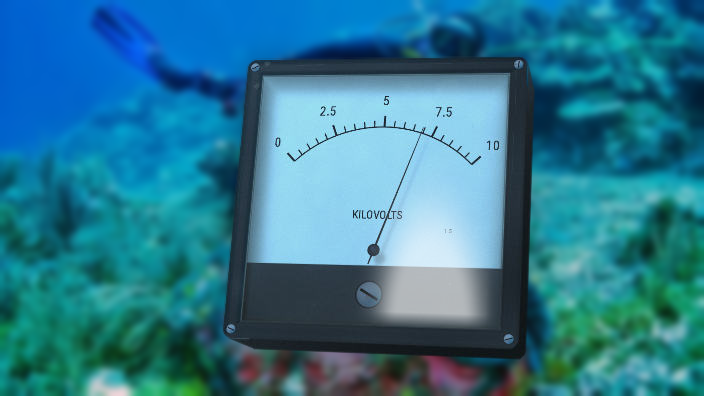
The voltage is 7 (kV)
